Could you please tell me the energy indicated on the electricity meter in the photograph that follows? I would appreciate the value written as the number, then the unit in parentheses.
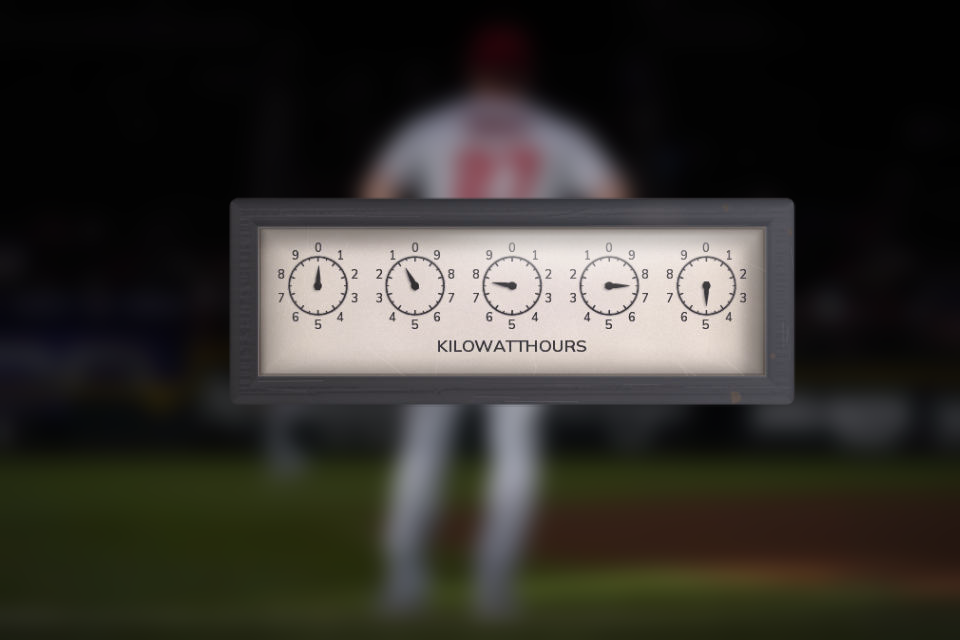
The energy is 775 (kWh)
